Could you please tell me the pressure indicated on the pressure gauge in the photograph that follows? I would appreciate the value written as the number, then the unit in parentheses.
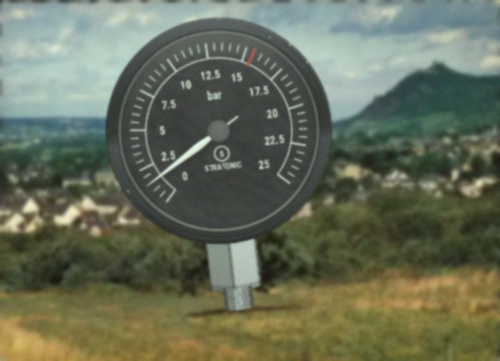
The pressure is 1.5 (bar)
